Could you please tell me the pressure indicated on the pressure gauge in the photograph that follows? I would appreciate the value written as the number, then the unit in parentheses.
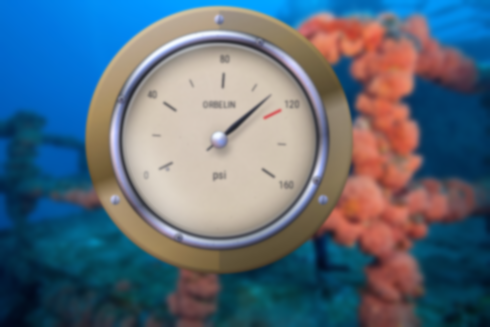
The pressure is 110 (psi)
